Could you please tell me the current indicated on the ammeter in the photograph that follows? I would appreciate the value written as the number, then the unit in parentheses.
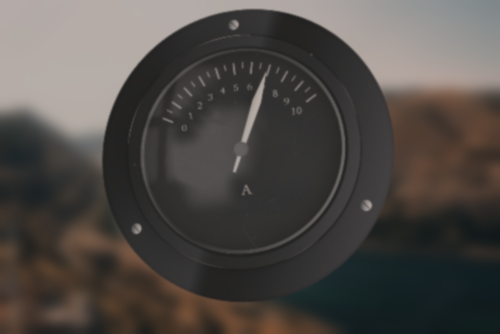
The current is 7 (A)
